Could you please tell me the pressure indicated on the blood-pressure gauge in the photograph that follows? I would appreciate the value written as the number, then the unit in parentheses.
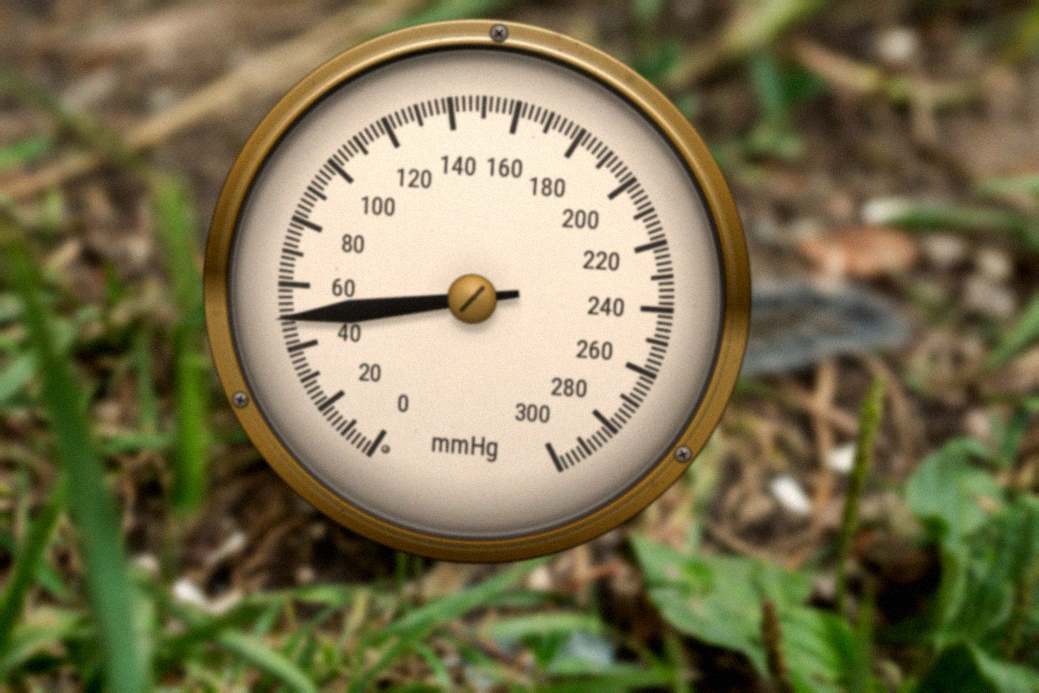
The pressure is 50 (mmHg)
